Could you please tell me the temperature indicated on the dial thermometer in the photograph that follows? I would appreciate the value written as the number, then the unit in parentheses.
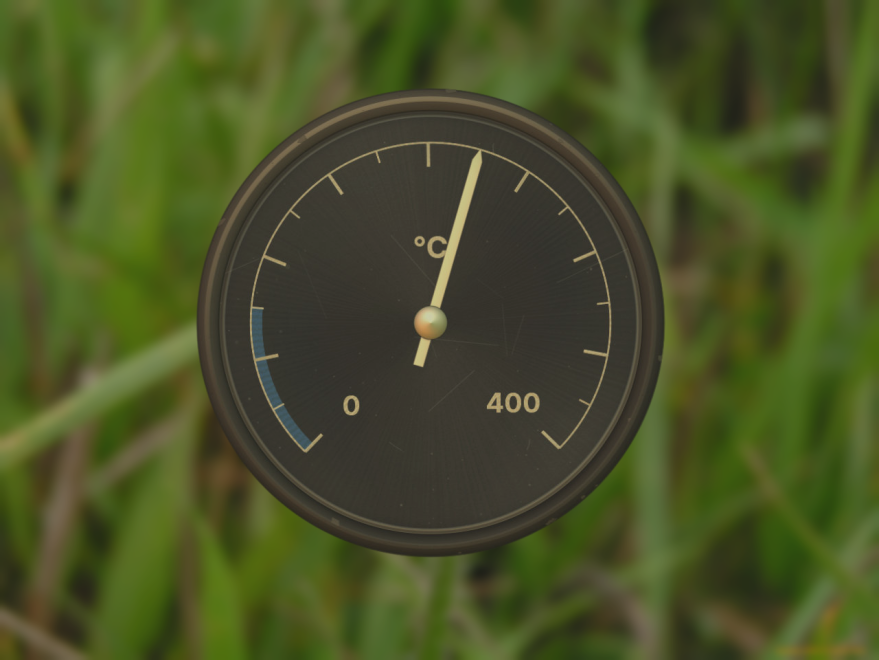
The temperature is 225 (°C)
